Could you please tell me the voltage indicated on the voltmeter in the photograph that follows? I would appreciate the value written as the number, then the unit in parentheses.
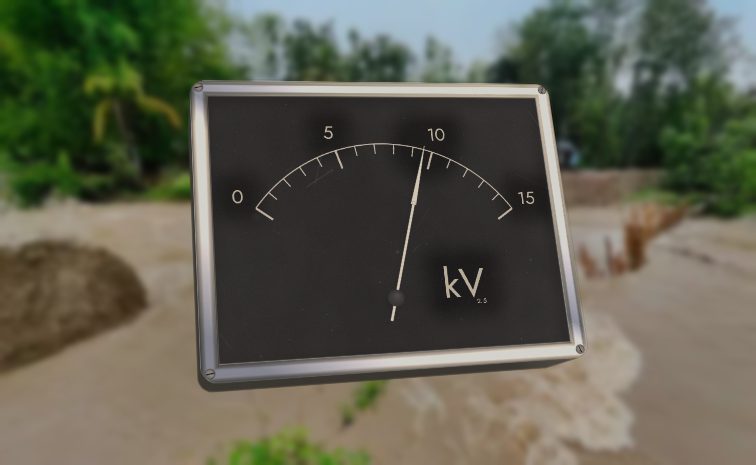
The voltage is 9.5 (kV)
